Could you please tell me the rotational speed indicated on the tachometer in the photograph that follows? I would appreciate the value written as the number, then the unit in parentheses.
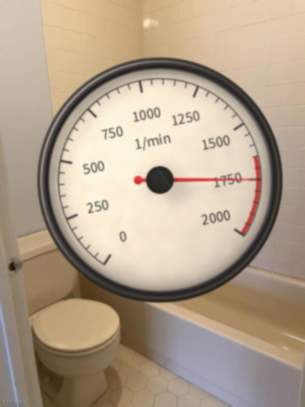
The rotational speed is 1750 (rpm)
